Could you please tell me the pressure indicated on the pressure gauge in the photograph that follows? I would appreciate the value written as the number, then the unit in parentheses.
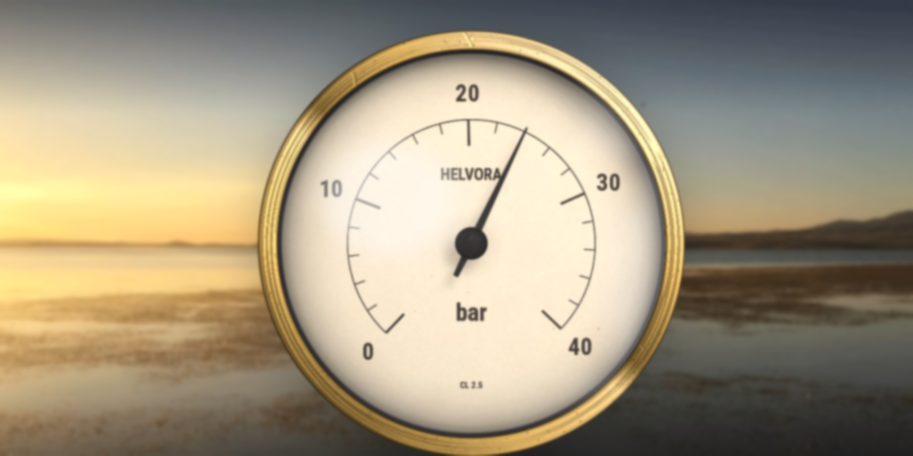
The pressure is 24 (bar)
